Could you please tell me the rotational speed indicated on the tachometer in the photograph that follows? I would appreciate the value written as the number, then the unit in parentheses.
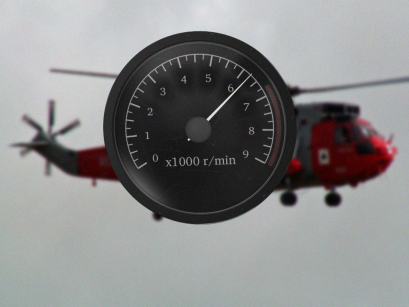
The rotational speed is 6250 (rpm)
